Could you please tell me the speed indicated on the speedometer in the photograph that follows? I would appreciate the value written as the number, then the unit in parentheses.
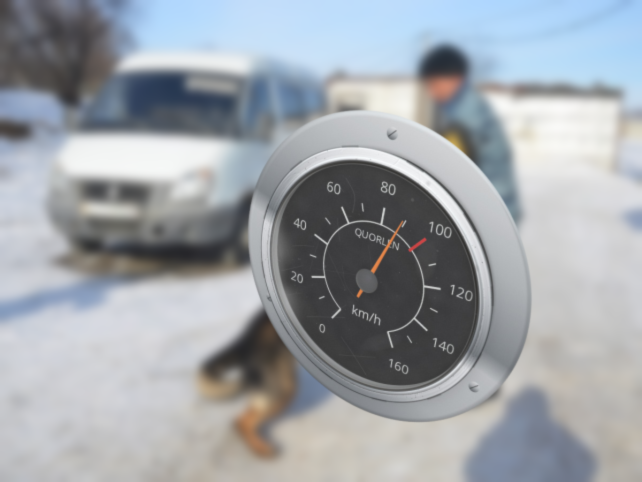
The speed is 90 (km/h)
